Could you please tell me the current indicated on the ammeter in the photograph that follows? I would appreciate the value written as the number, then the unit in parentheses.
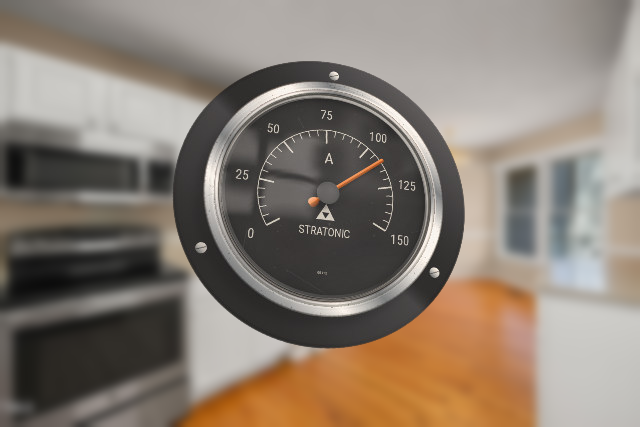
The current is 110 (A)
